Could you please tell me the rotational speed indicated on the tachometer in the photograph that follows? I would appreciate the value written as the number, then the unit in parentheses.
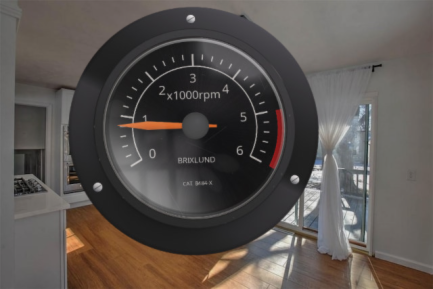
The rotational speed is 800 (rpm)
